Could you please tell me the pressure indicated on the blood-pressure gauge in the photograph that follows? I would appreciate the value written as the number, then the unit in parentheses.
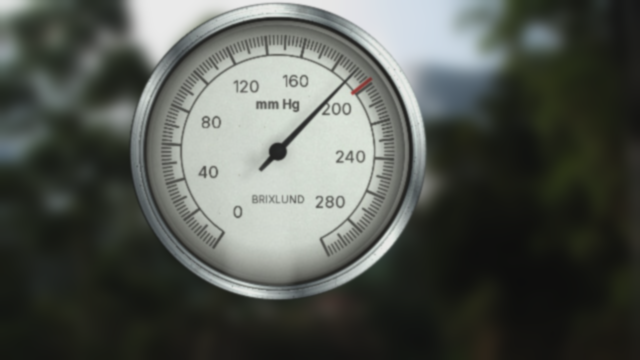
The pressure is 190 (mmHg)
